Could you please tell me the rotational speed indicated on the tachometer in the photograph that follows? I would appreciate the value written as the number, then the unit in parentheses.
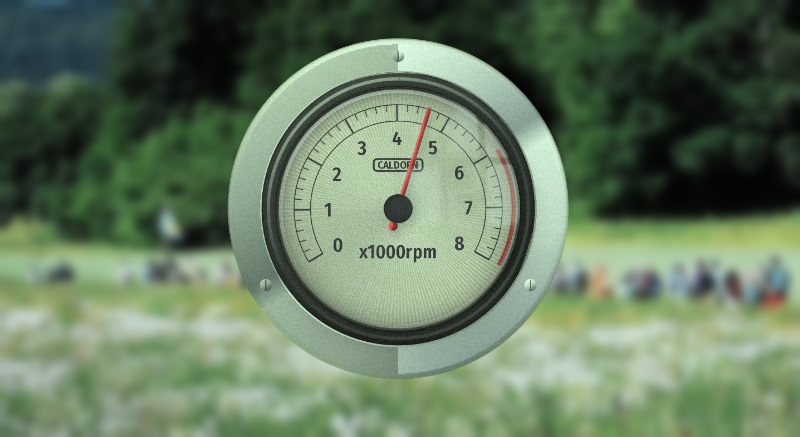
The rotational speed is 4600 (rpm)
